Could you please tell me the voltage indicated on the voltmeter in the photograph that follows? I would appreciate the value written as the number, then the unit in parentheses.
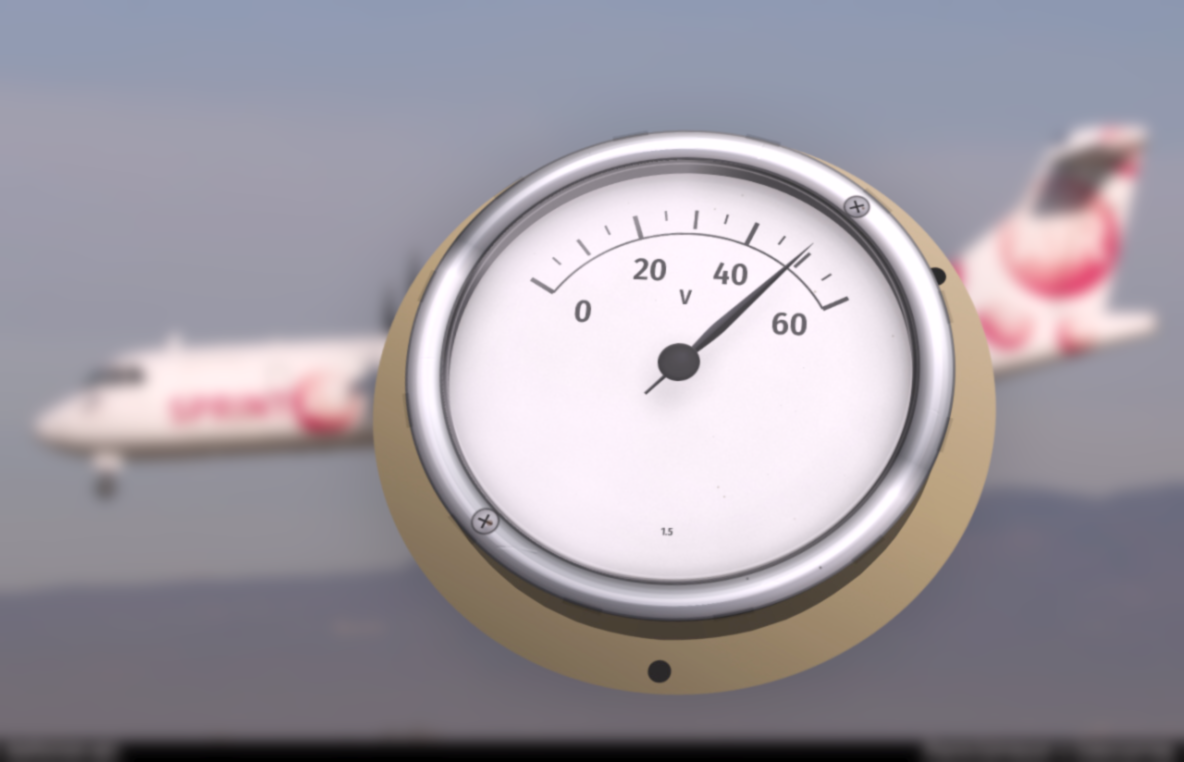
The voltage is 50 (V)
